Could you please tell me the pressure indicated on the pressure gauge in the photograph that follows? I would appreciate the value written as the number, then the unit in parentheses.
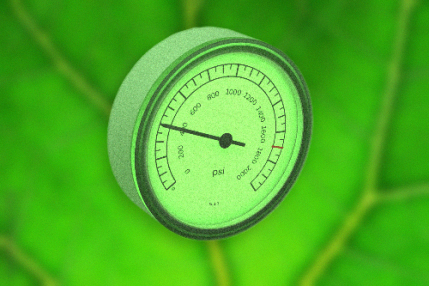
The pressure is 400 (psi)
